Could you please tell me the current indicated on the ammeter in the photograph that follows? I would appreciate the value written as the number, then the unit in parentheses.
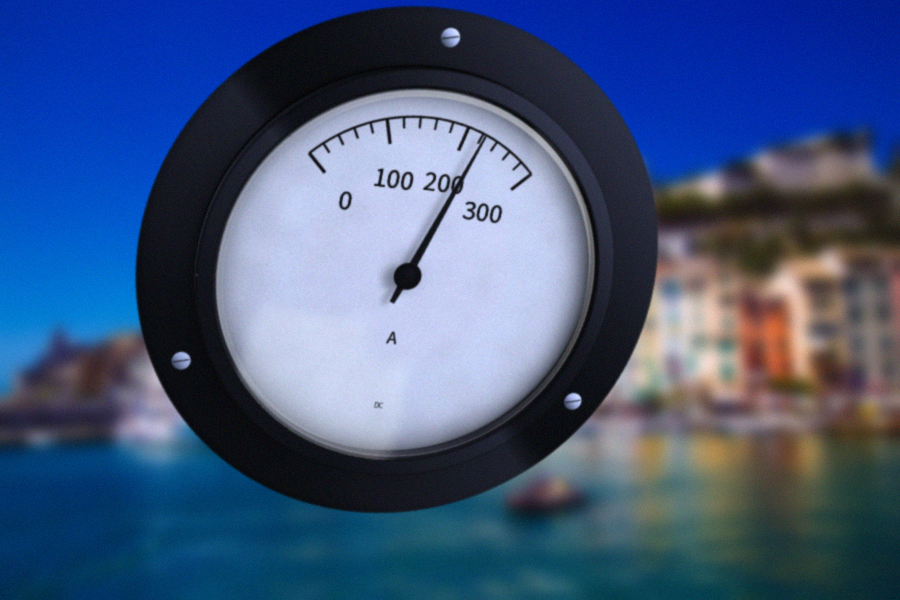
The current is 220 (A)
